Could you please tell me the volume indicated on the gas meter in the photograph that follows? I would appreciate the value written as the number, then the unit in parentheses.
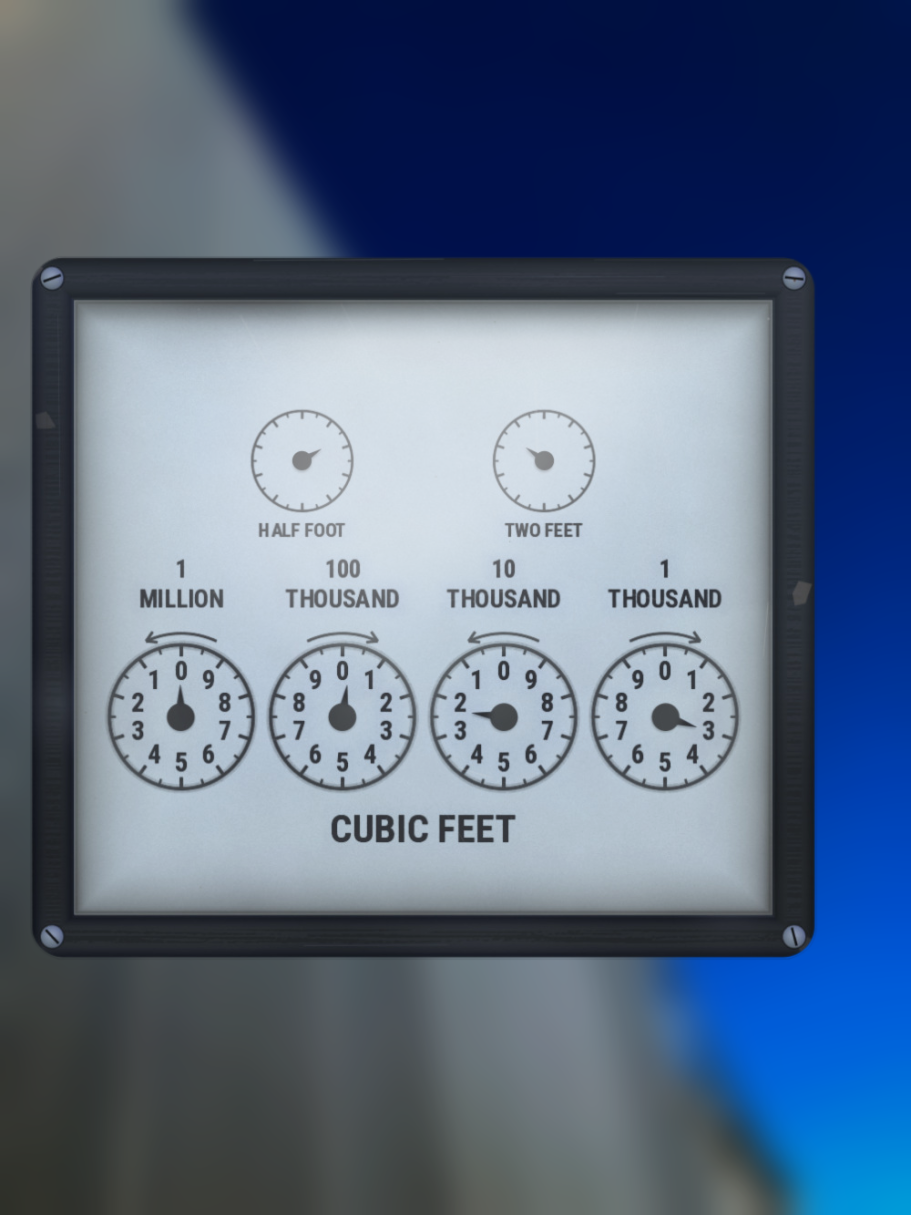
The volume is 2300 (ft³)
